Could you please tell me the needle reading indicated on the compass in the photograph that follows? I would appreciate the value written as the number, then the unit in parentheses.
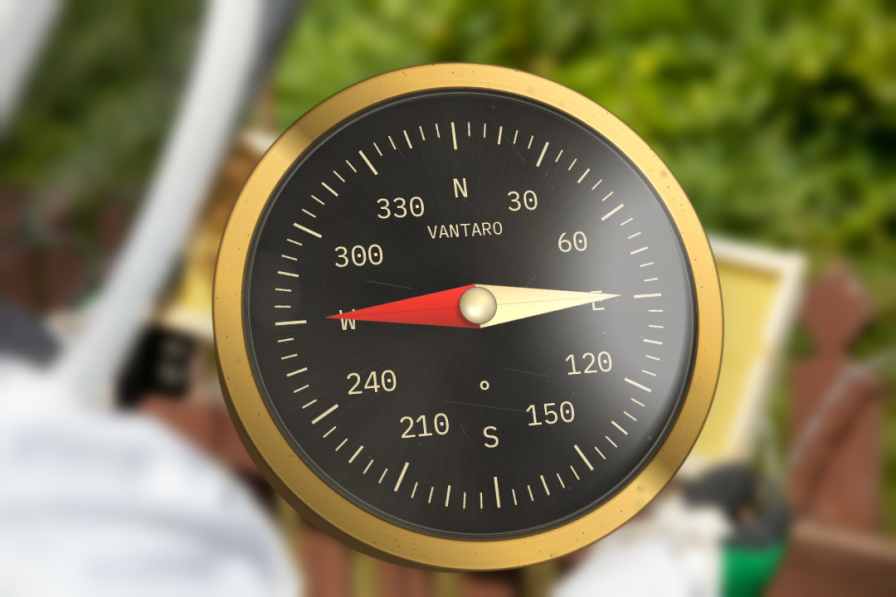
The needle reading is 270 (°)
